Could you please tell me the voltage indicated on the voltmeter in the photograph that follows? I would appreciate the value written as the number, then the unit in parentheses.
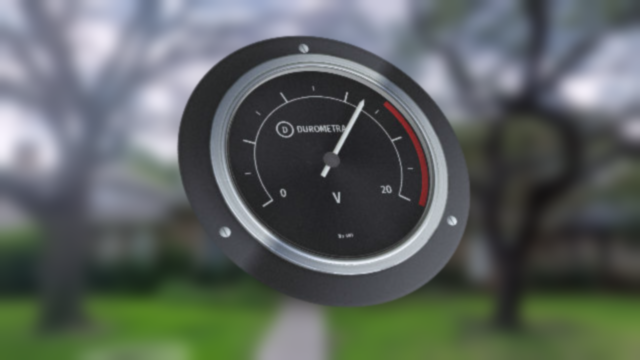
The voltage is 13 (V)
